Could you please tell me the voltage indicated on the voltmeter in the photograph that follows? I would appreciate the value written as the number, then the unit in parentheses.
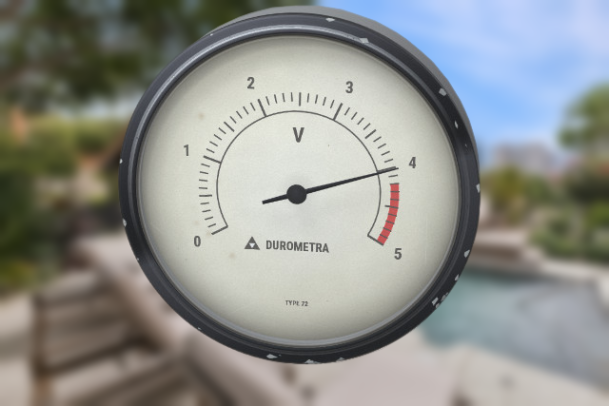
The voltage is 4 (V)
